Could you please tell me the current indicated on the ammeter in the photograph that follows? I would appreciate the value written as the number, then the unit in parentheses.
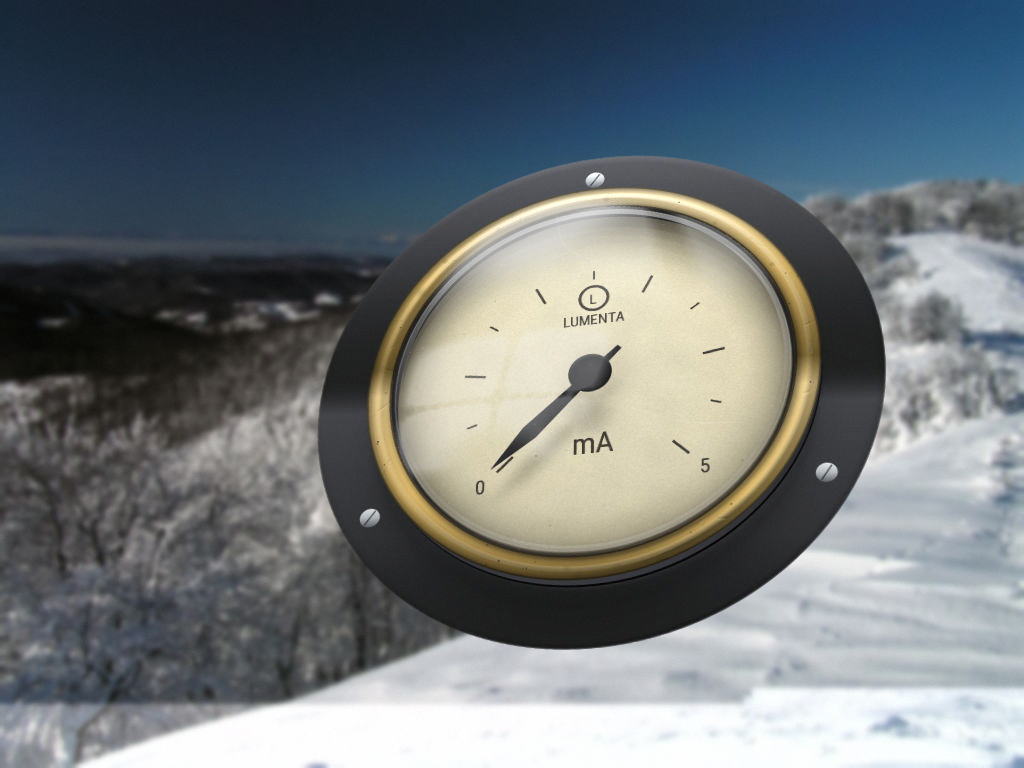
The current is 0 (mA)
